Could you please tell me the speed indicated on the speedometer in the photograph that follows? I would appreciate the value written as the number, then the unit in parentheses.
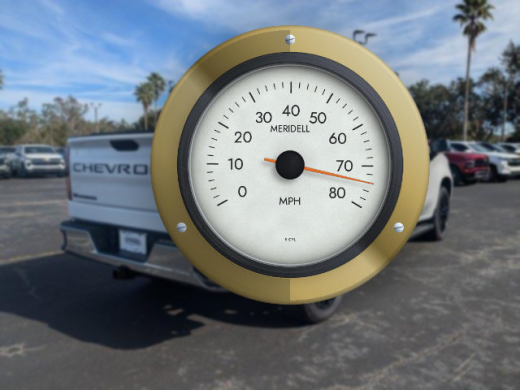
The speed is 74 (mph)
